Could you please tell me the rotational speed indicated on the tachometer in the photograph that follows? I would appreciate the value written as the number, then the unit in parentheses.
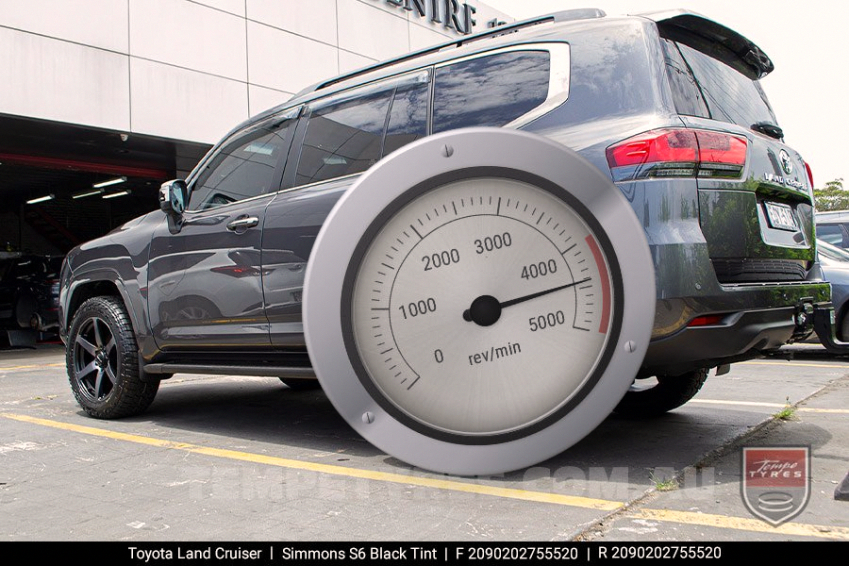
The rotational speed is 4400 (rpm)
